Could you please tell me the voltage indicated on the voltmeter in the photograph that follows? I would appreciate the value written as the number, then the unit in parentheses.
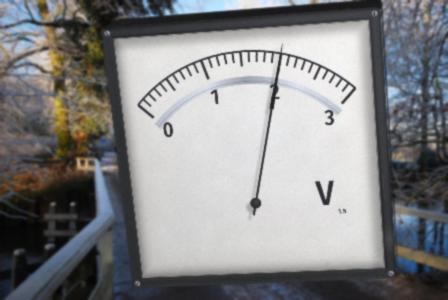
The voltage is 2 (V)
